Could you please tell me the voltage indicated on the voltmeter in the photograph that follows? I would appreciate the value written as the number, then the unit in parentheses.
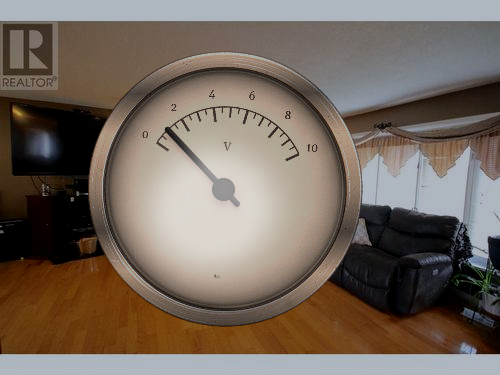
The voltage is 1 (V)
